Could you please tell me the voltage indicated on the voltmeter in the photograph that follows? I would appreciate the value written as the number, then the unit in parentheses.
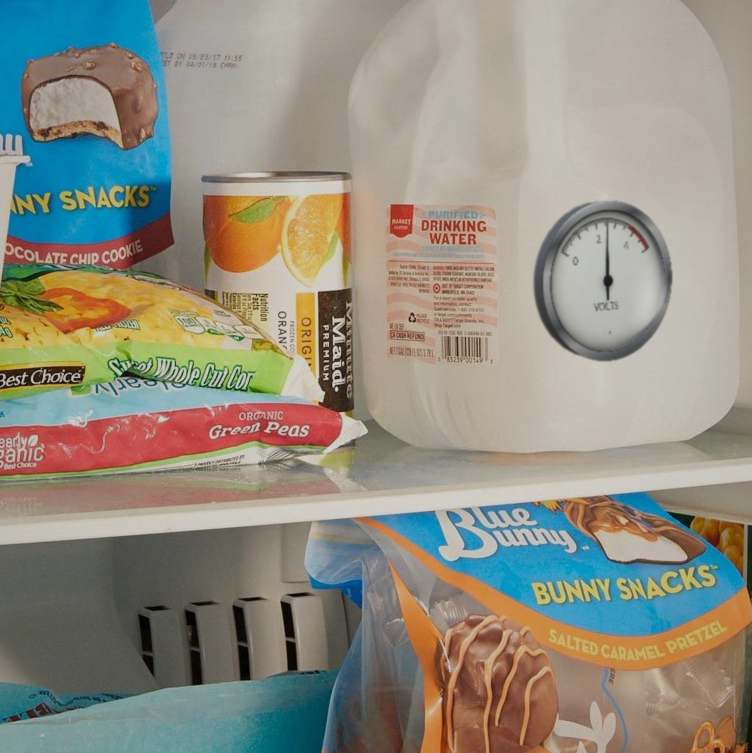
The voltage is 2.5 (V)
